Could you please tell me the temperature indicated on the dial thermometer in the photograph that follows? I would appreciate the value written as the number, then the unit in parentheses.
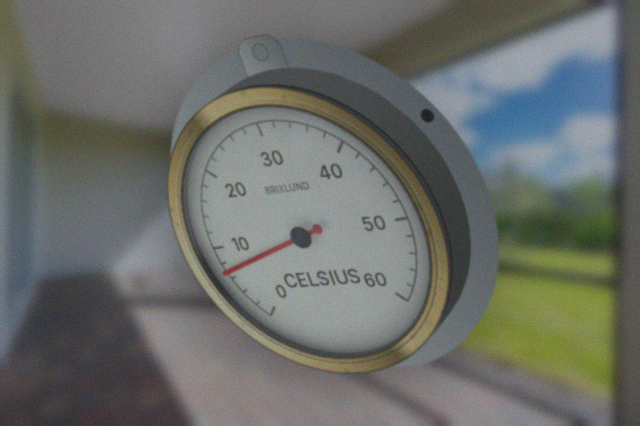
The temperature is 7 (°C)
